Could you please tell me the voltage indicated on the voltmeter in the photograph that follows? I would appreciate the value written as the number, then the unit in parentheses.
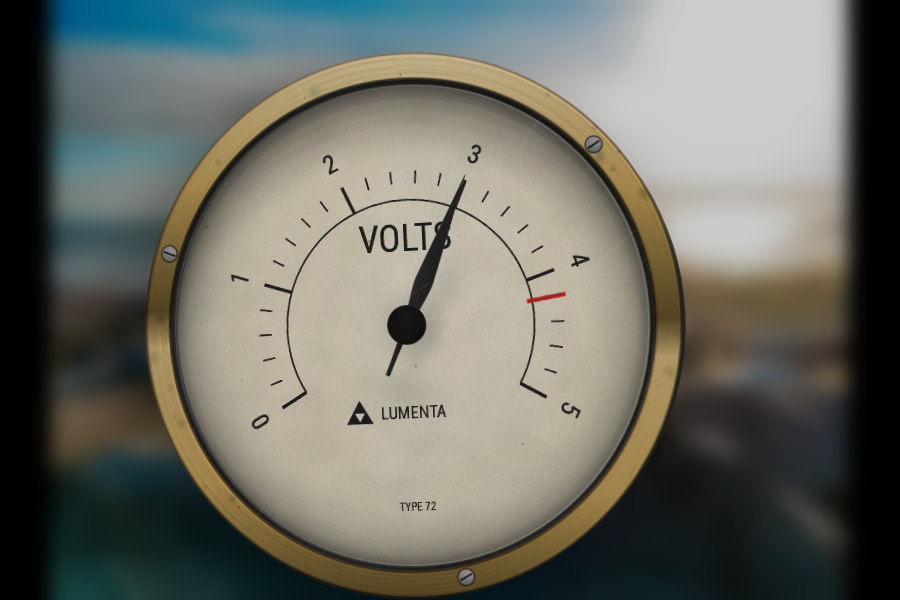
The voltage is 3 (V)
